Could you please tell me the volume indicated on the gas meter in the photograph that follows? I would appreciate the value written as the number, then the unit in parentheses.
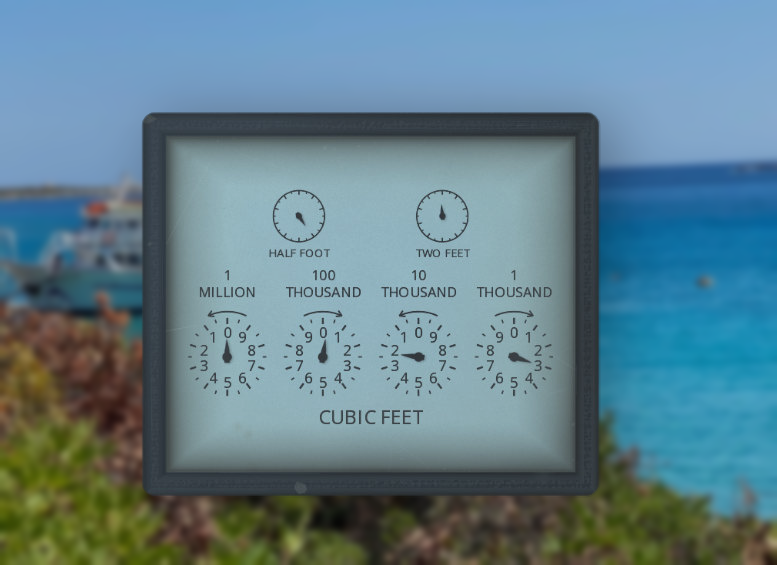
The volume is 2300 (ft³)
